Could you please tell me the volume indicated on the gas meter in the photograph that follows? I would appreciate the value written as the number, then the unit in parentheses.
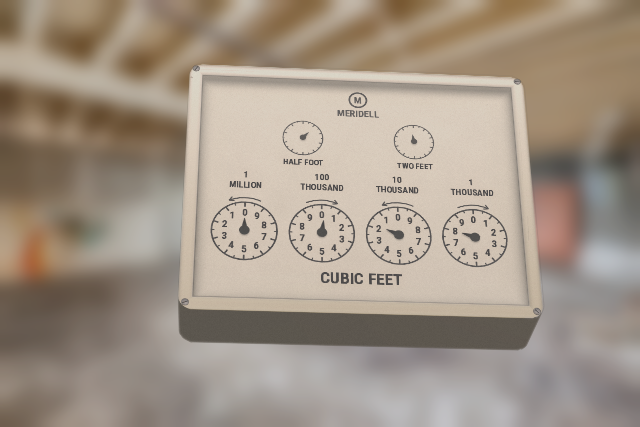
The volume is 1800 (ft³)
